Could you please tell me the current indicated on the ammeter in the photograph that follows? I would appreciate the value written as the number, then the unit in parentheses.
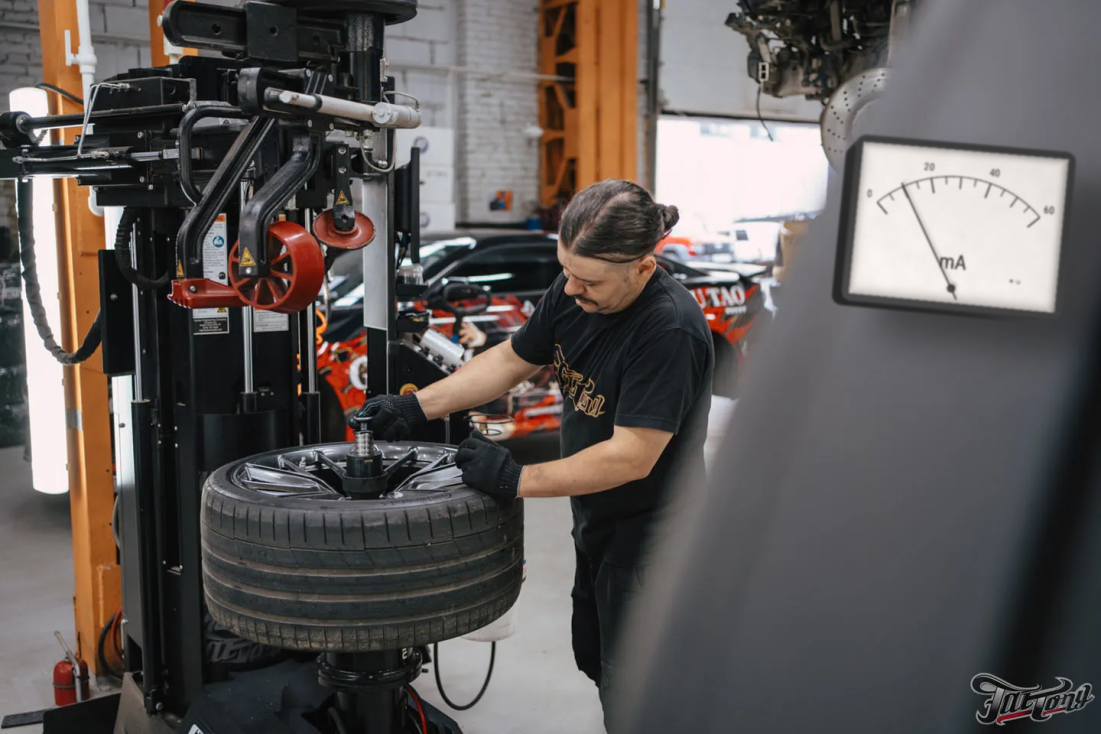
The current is 10 (mA)
